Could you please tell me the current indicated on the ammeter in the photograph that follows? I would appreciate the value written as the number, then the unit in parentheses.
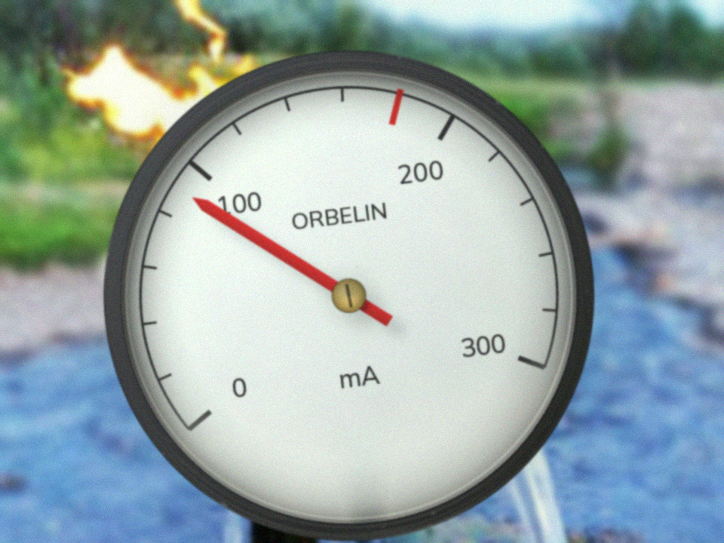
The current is 90 (mA)
